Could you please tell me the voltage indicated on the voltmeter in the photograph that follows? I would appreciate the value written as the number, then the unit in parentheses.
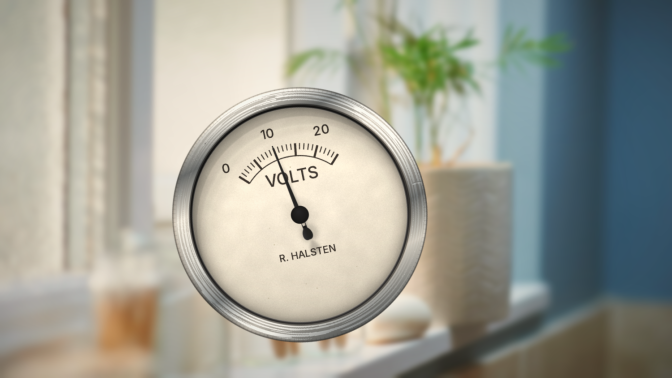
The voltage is 10 (V)
